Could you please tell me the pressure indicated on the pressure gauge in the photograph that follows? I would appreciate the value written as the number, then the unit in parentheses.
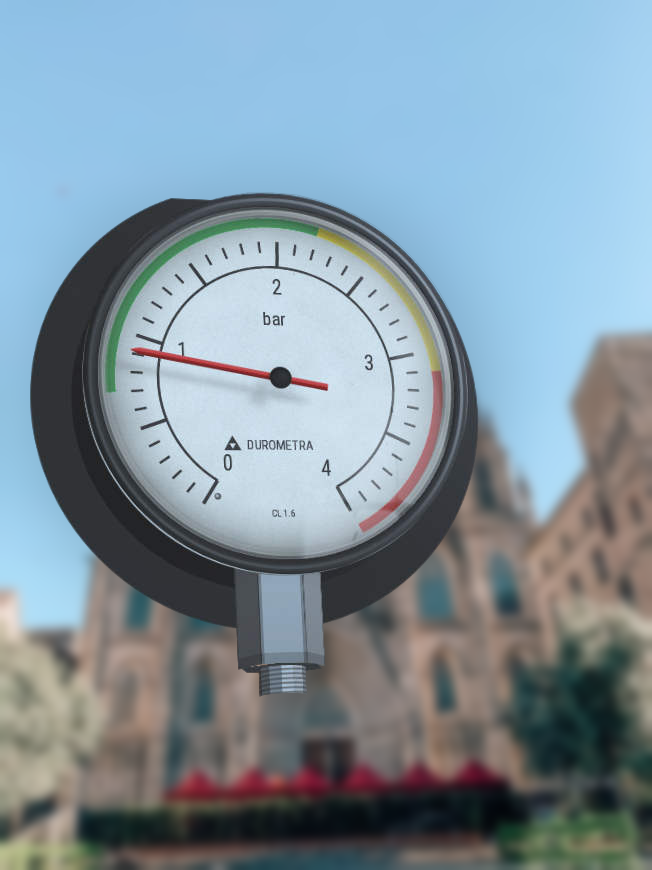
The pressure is 0.9 (bar)
